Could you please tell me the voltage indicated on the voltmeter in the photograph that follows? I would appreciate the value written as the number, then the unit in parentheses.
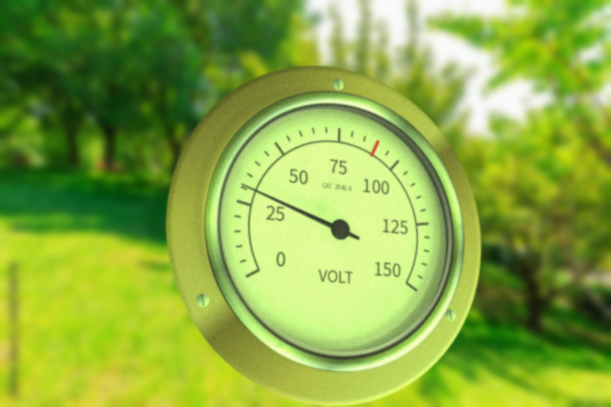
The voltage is 30 (V)
